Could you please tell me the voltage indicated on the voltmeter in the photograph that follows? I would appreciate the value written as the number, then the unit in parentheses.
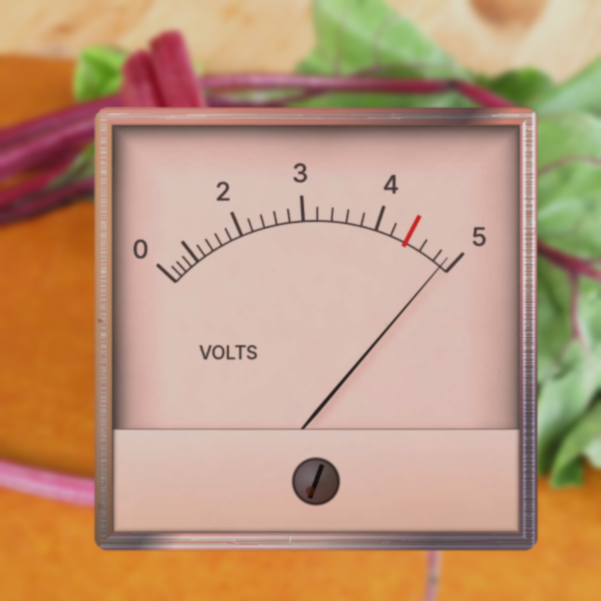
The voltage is 4.9 (V)
